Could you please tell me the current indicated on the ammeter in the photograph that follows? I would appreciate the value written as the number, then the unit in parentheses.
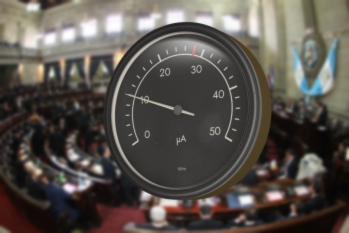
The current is 10 (µA)
